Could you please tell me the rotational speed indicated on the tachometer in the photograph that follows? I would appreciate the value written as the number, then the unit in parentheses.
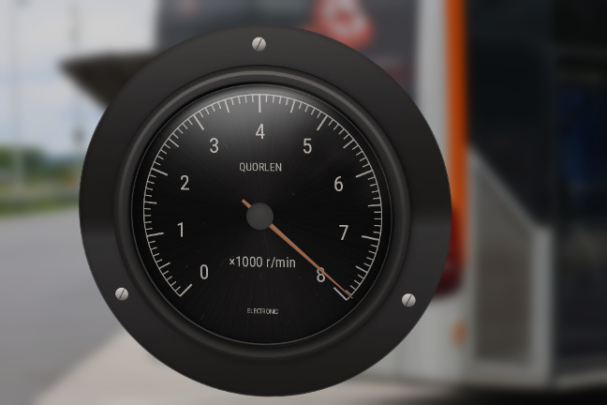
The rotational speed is 7900 (rpm)
